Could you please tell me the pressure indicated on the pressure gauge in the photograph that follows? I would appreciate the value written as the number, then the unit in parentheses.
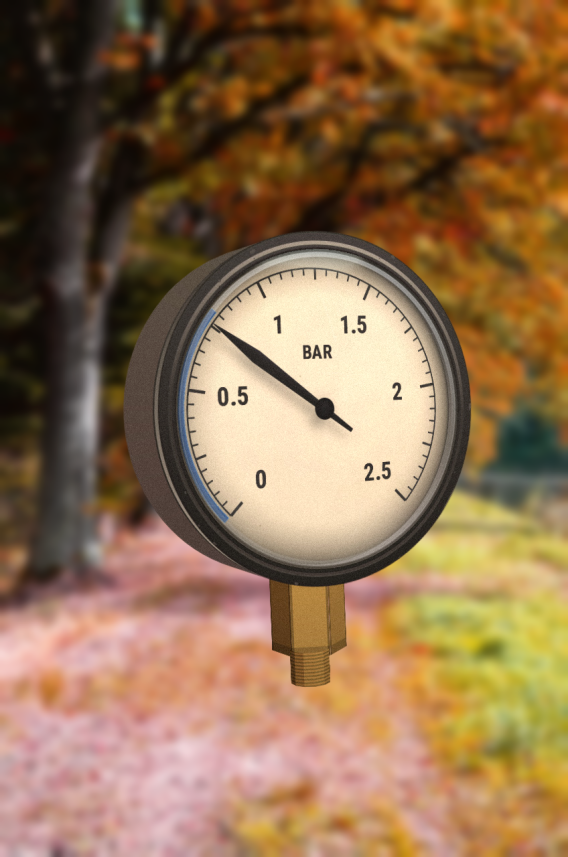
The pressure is 0.75 (bar)
